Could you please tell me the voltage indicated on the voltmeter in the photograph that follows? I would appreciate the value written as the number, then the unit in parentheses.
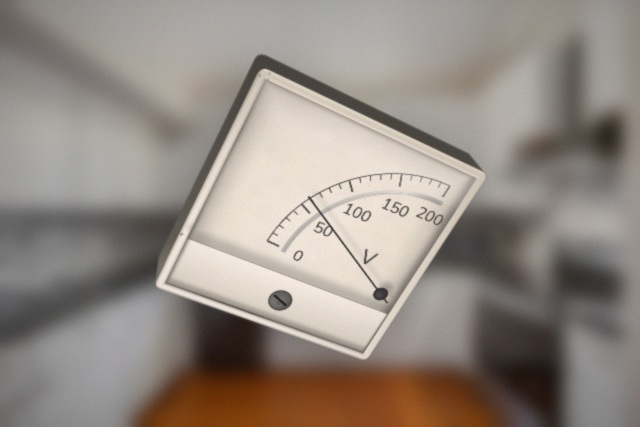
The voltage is 60 (V)
